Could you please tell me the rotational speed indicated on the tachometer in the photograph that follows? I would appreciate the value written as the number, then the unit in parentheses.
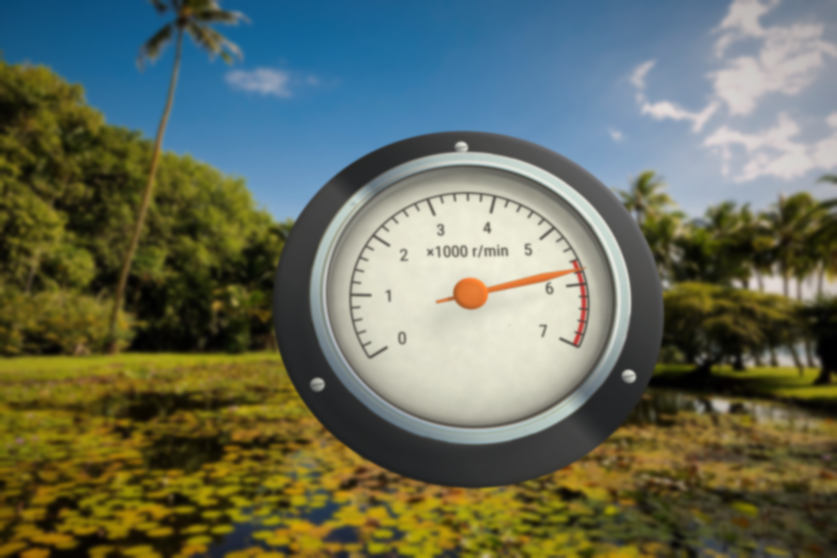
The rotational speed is 5800 (rpm)
